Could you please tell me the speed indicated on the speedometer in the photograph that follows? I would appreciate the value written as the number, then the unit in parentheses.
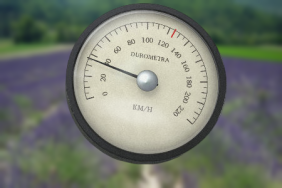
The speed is 35 (km/h)
